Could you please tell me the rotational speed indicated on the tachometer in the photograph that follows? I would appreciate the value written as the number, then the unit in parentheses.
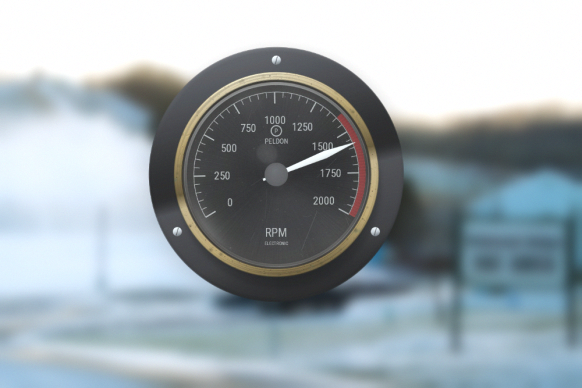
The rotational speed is 1575 (rpm)
